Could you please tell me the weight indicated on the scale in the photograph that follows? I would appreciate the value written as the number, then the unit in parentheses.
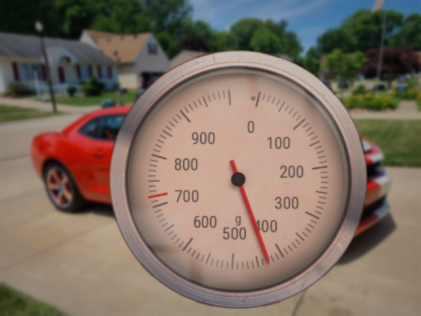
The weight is 430 (g)
